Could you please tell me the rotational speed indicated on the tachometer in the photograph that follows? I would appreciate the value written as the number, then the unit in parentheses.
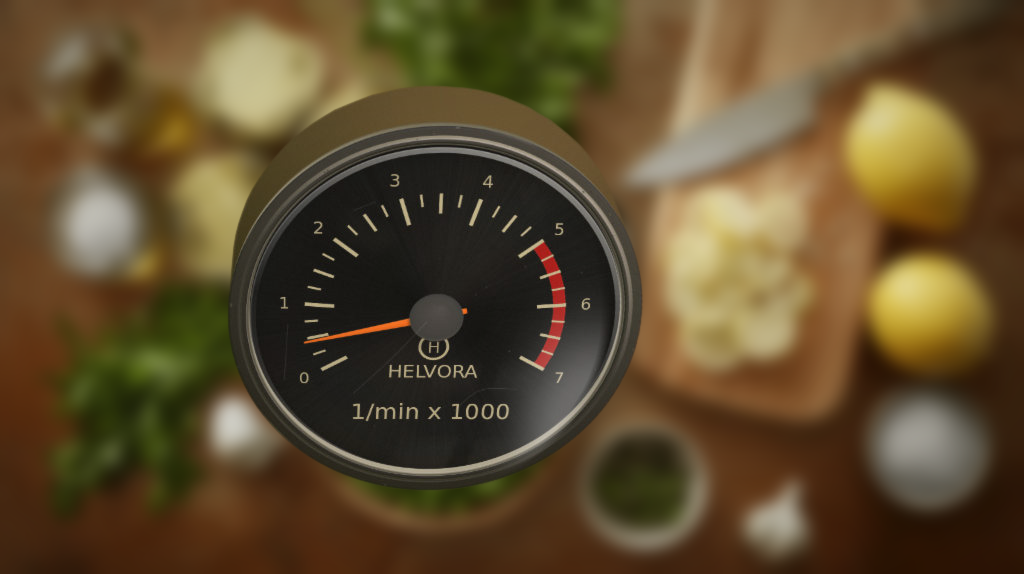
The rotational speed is 500 (rpm)
